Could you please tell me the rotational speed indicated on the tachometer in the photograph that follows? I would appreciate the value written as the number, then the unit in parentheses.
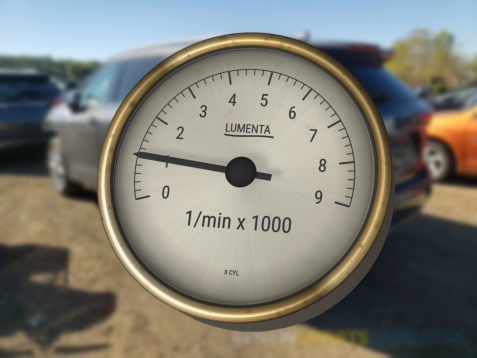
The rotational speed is 1000 (rpm)
